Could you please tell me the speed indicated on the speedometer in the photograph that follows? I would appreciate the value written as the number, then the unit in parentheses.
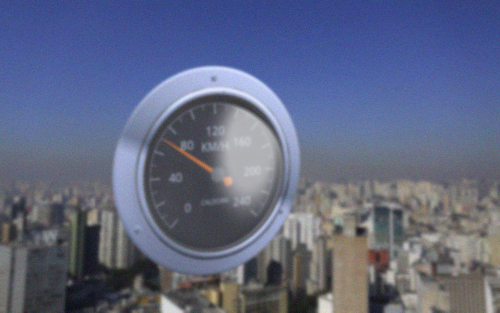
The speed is 70 (km/h)
